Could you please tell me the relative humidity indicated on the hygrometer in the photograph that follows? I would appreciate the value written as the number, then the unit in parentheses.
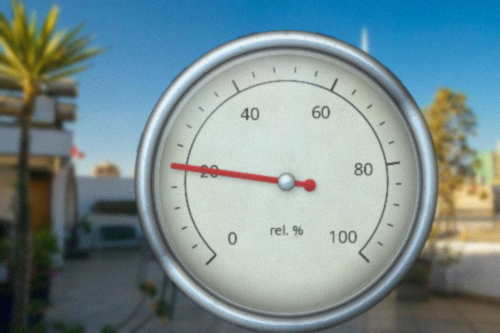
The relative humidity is 20 (%)
